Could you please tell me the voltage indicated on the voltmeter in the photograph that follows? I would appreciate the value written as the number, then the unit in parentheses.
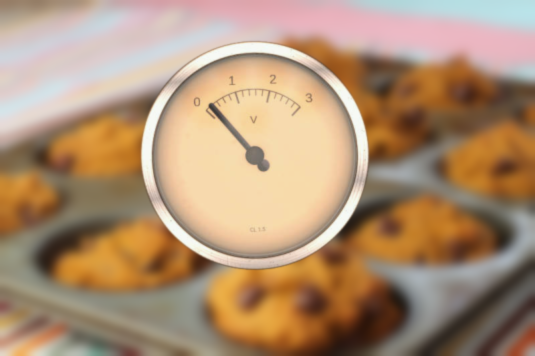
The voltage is 0.2 (V)
